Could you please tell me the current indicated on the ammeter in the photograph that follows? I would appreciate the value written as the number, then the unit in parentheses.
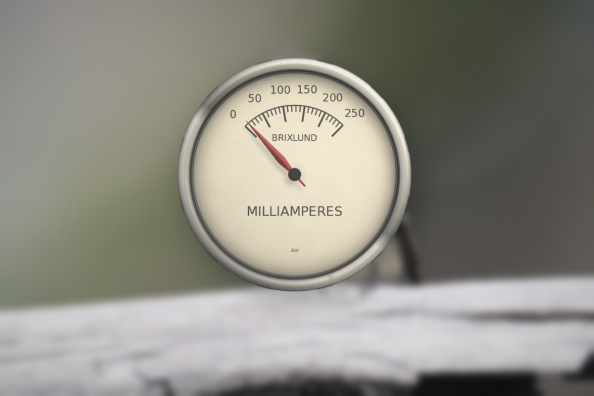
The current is 10 (mA)
